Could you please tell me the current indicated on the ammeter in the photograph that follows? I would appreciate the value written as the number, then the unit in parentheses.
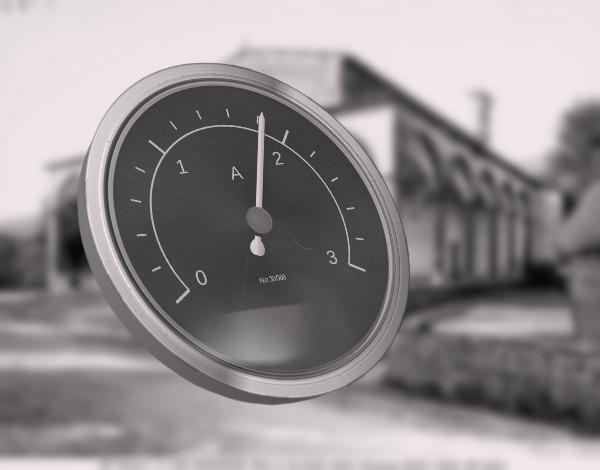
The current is 1.8 (A)
